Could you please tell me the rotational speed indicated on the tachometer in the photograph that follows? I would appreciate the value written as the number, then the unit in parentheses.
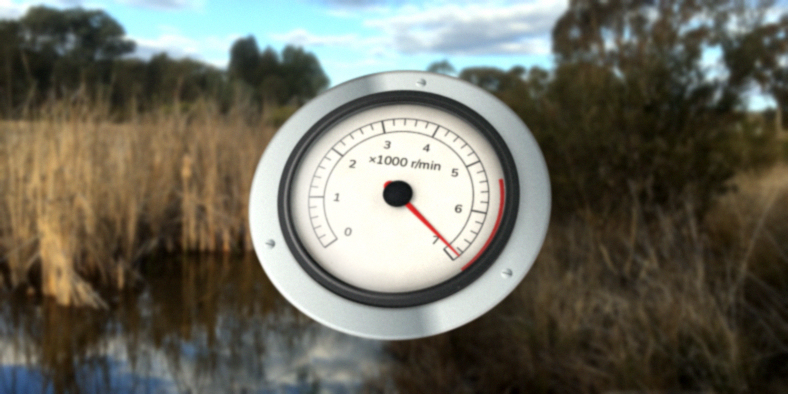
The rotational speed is 6900 (rpm)
